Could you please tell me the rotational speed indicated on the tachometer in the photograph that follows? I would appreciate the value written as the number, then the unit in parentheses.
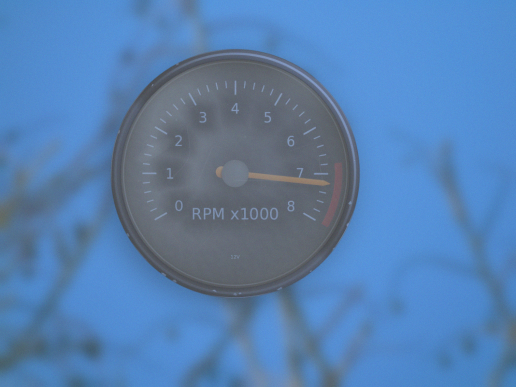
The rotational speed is 7200 (rpm)
